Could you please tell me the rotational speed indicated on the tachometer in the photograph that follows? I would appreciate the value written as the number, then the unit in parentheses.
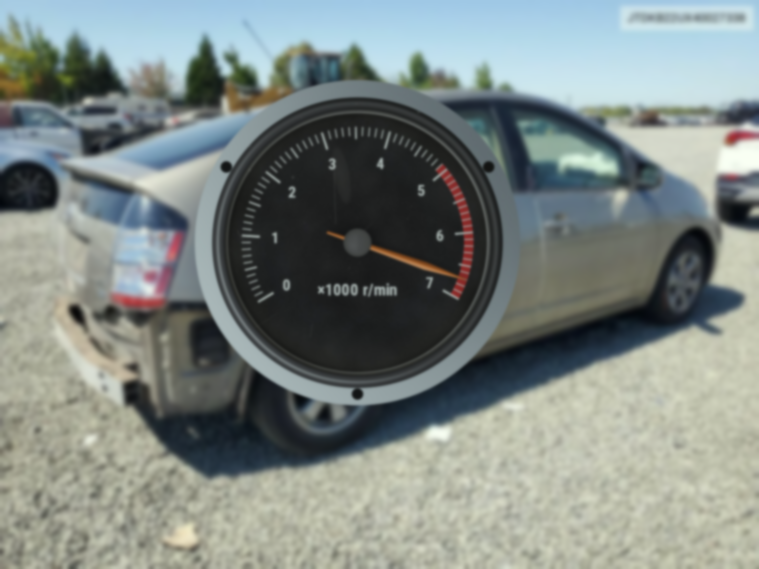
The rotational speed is 6700 (rpm)
